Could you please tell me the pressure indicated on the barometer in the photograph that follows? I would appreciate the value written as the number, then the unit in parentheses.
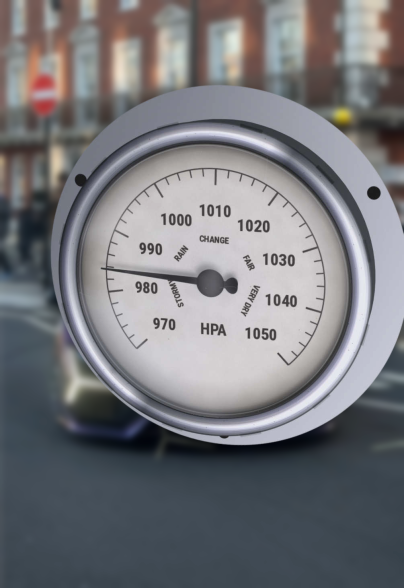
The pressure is 984 (hPa)
